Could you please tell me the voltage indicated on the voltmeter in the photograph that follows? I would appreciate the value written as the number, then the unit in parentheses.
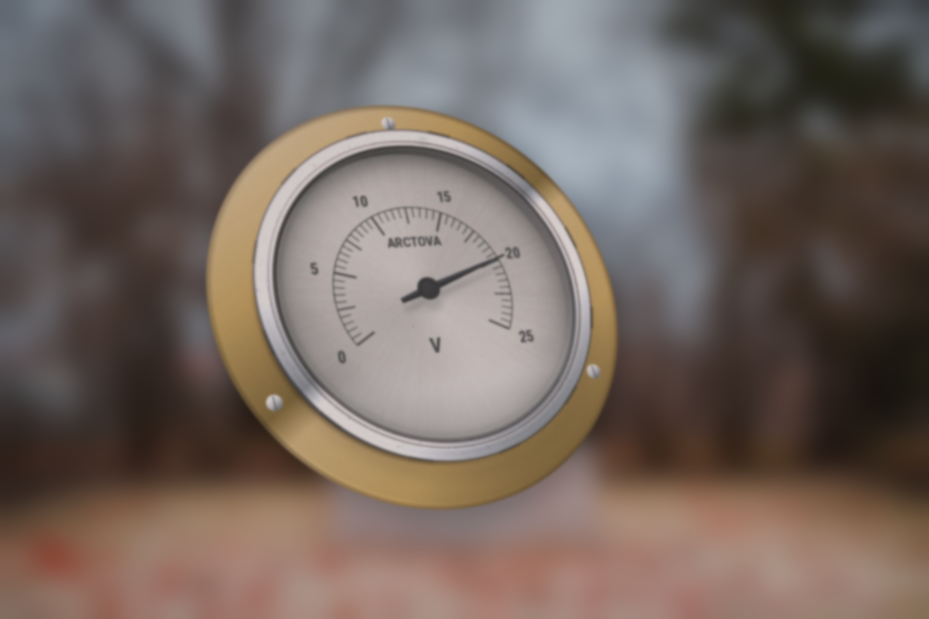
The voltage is 20 (V)
